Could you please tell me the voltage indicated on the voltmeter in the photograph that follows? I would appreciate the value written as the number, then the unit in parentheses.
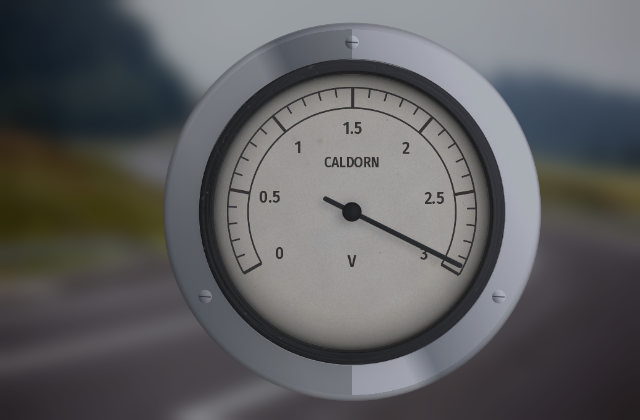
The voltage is 2.95 (V)
